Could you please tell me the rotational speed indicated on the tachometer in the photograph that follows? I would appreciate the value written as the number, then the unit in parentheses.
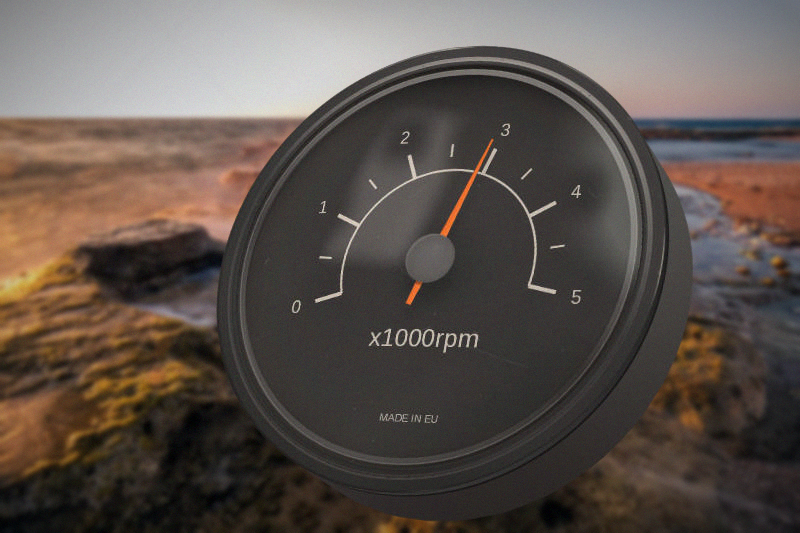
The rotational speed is 3000 (rpm)
